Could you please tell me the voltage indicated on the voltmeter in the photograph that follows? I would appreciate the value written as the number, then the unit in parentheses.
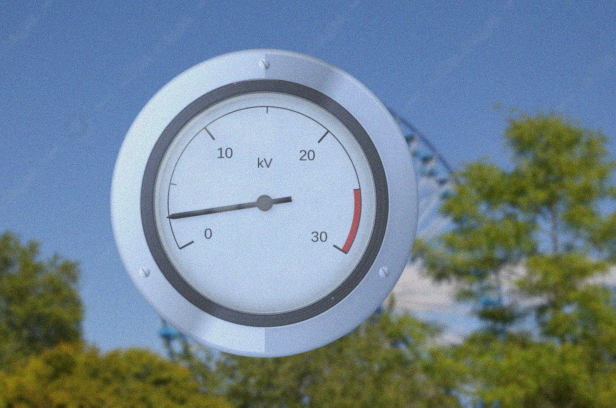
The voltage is 2.5 (kV)
